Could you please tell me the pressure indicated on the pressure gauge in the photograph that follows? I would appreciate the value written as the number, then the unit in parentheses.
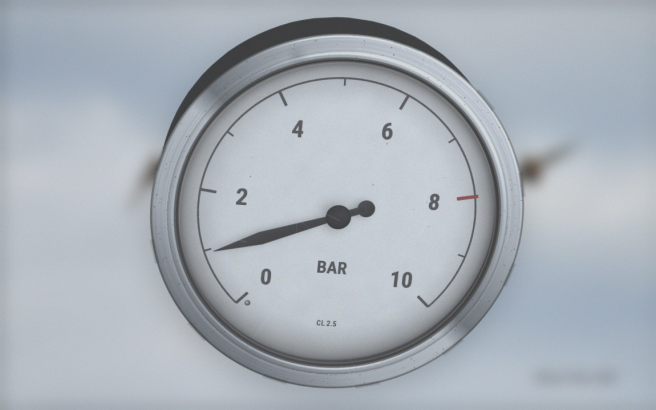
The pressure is 1 (bar)
